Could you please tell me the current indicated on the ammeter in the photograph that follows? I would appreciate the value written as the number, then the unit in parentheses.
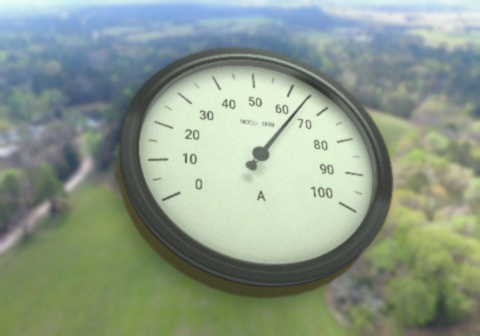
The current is 65 (A)
